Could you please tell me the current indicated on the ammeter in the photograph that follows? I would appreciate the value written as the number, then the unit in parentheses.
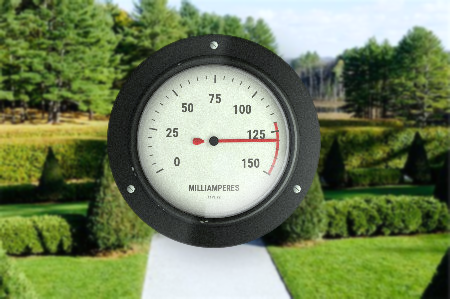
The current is 130 (mA)
